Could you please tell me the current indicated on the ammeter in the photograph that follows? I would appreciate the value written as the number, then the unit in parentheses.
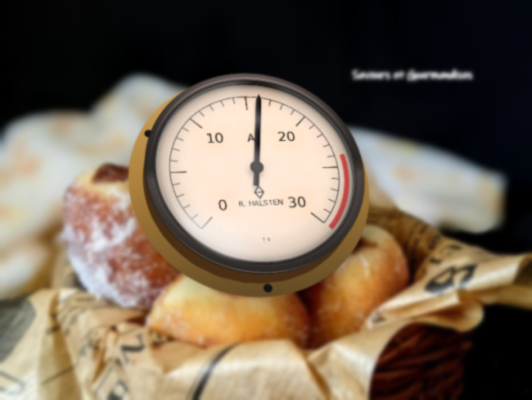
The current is 16 (A)
